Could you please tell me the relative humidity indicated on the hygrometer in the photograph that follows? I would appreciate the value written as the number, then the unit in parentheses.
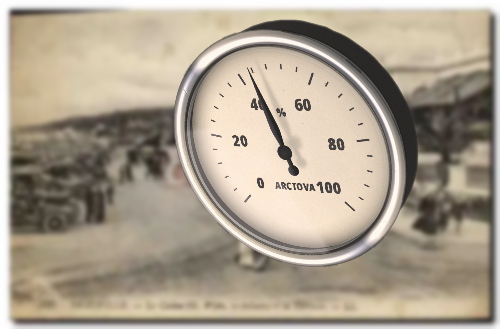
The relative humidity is 44 (%)
